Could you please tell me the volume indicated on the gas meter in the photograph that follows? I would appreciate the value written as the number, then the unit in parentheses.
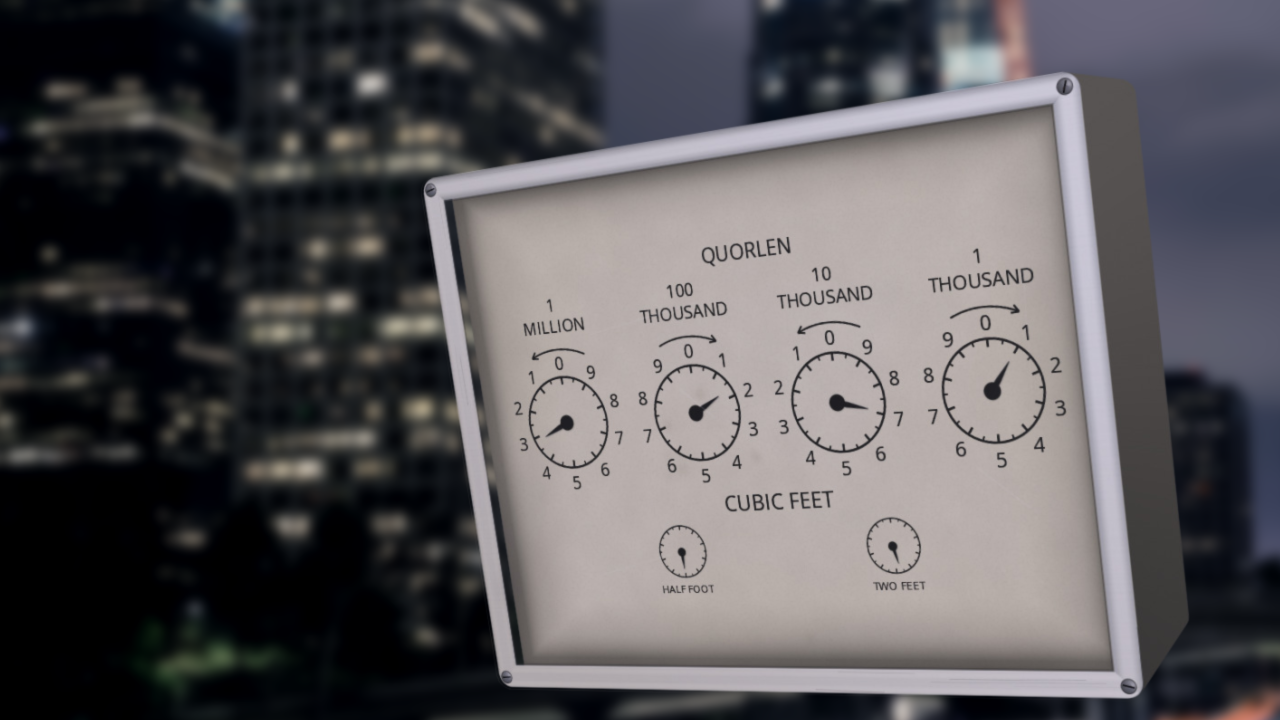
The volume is 317100 (ft³)
